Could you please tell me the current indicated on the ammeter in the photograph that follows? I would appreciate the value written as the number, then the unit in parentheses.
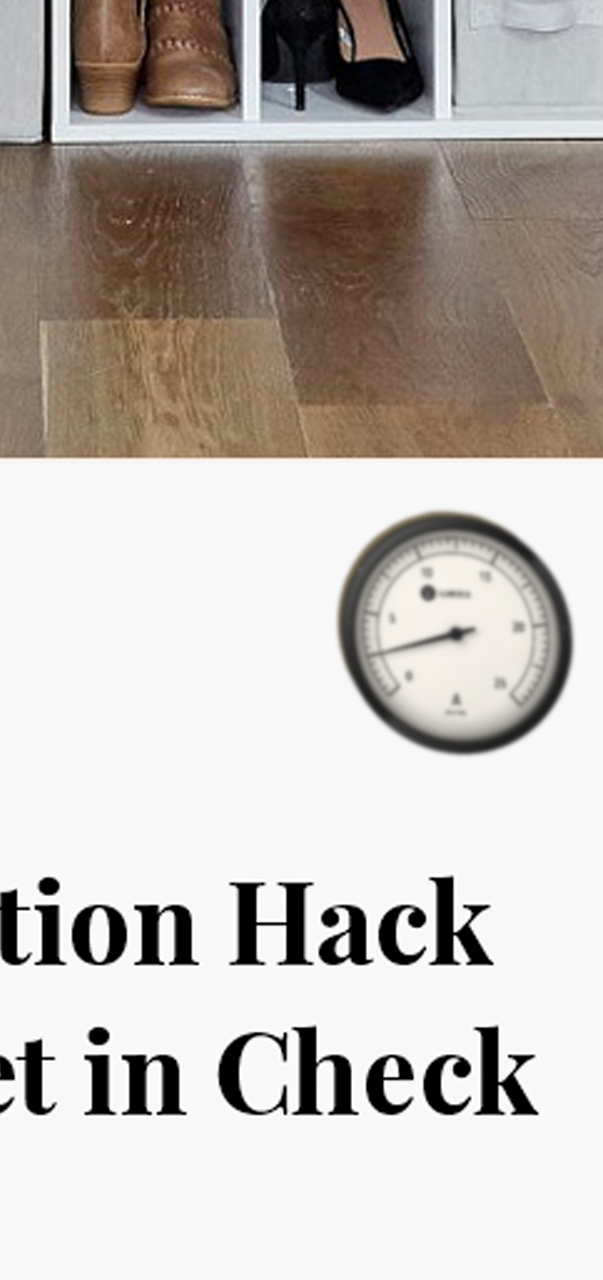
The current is 2.5 (A)
